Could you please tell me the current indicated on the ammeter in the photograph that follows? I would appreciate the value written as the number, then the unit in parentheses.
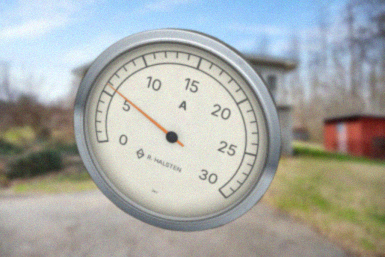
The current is 6 (A)
